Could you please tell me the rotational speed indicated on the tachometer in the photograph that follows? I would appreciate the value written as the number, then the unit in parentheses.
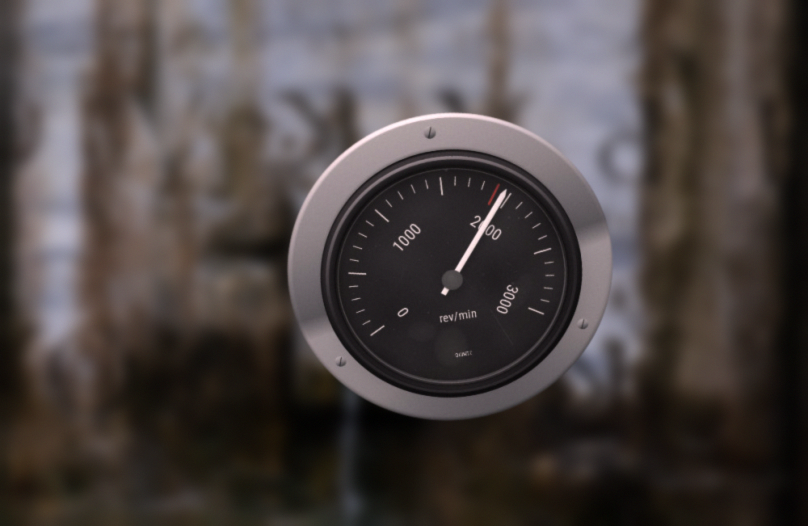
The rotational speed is 1950 (rpm)
